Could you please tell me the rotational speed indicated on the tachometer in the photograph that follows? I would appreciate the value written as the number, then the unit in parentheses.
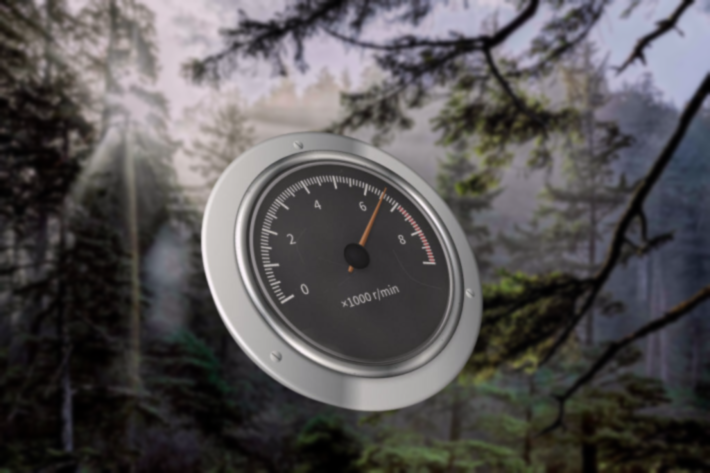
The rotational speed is 6500 (rpm)
